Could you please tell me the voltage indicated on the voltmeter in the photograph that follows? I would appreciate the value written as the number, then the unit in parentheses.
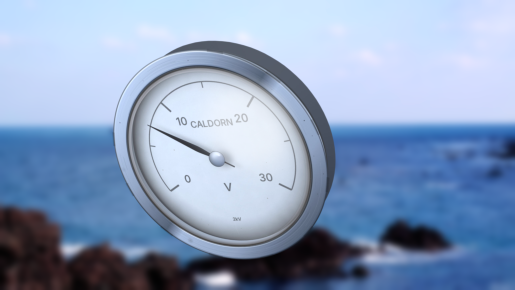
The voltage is 7.5 (V)
